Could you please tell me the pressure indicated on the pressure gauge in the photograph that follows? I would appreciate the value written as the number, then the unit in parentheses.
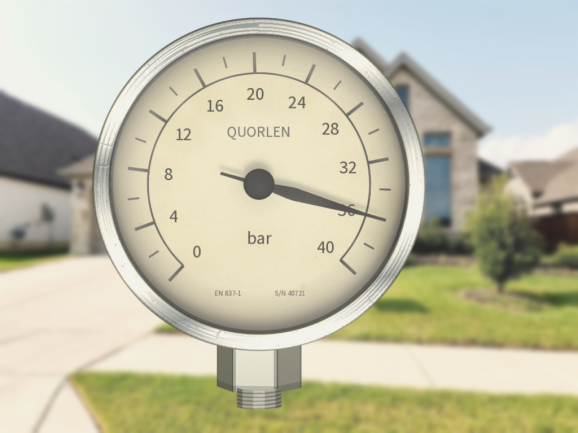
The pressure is 36 (bar)
